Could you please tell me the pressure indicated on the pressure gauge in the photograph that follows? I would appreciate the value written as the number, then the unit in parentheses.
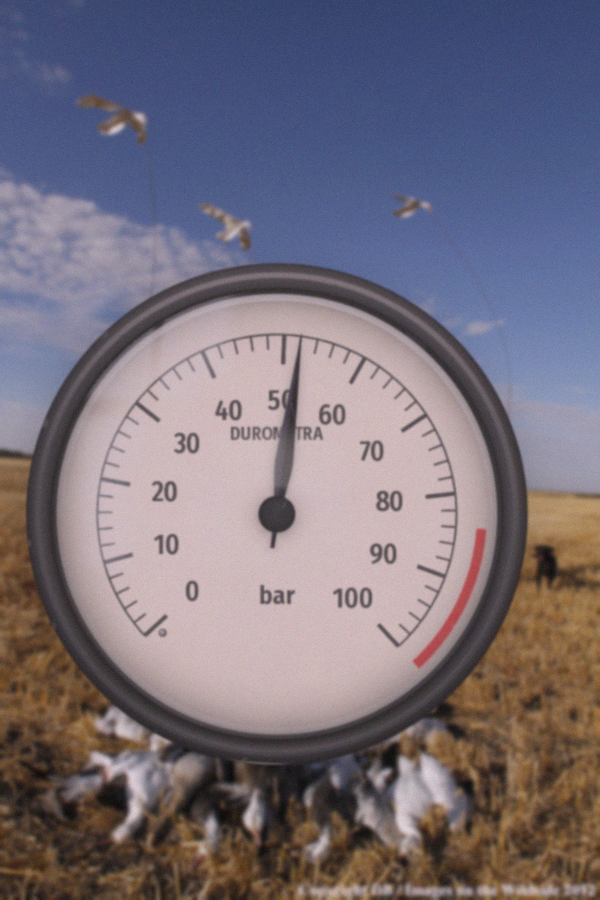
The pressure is 52 (bar)
